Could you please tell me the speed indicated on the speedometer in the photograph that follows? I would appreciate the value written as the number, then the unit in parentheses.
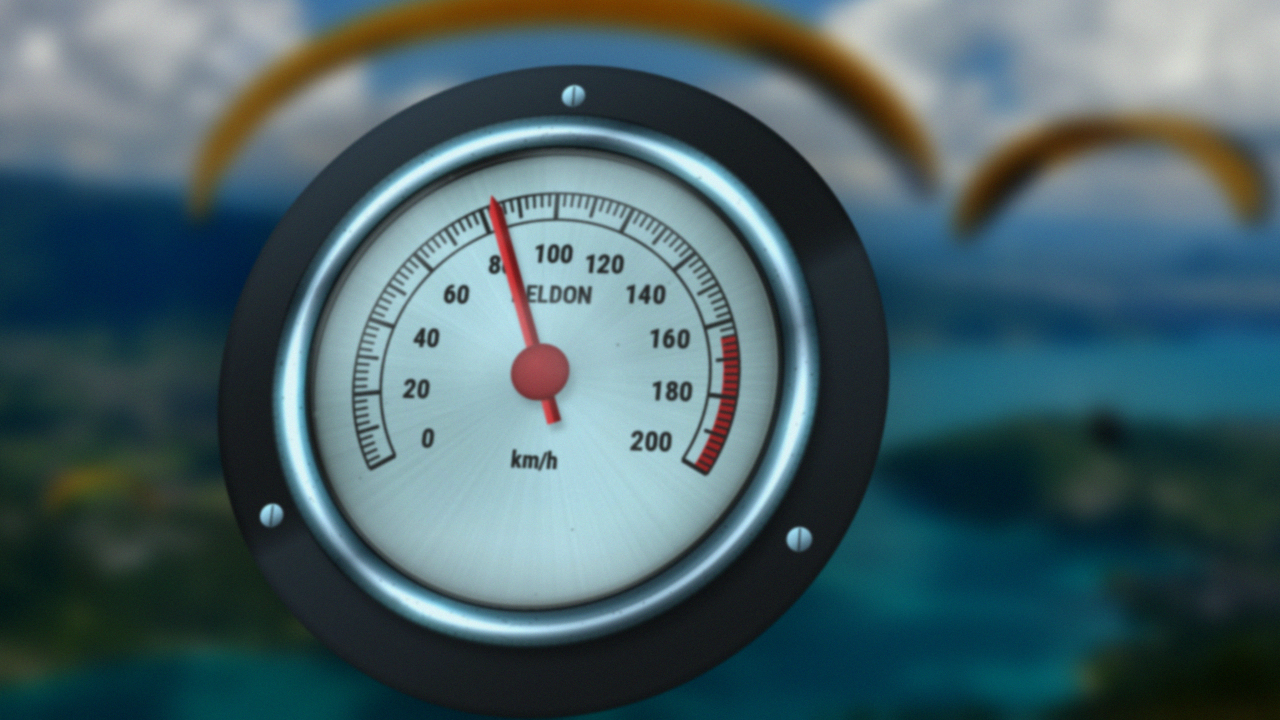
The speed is 84 (km/h)
